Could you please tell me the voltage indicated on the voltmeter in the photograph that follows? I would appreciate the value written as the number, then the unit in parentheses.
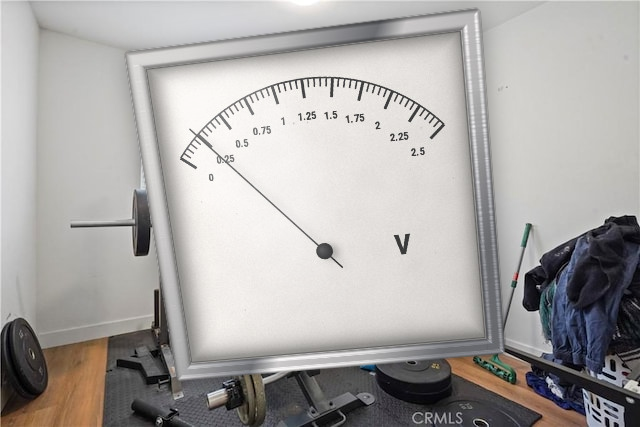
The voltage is 0.25 (V)
